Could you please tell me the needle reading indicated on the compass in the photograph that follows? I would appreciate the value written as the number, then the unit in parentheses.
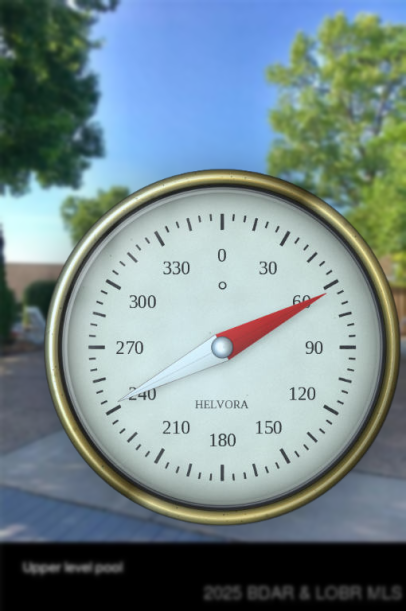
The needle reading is 62.5 (°)
